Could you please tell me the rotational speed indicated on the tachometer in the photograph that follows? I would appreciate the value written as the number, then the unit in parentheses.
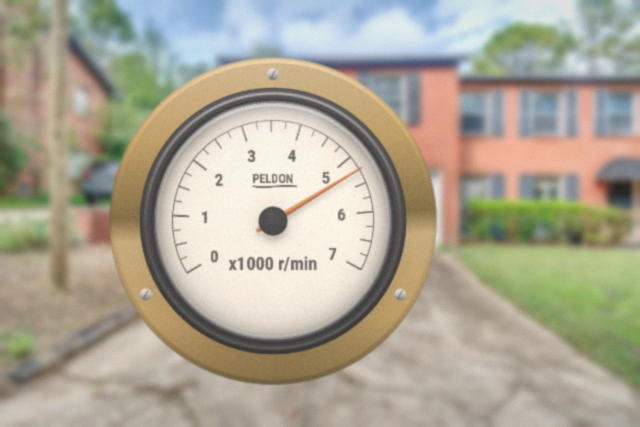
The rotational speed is 5250 (rpm)
